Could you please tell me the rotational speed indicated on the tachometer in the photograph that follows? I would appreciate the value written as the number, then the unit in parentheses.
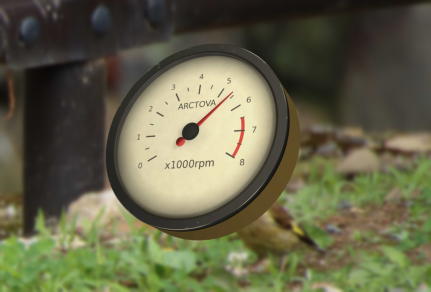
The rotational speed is 5500 (rpm)
